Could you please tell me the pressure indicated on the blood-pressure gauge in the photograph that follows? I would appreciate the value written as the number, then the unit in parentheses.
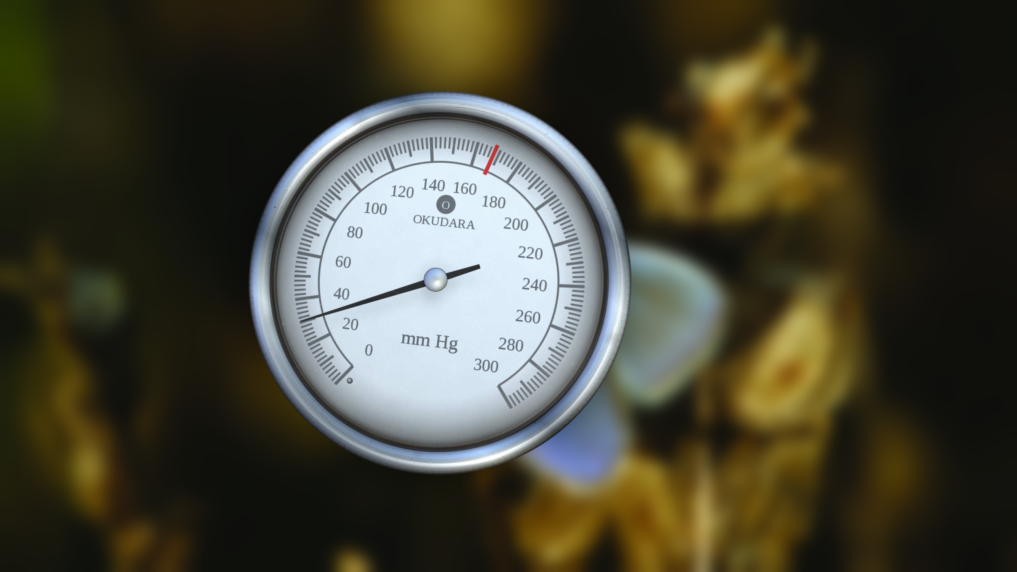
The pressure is 30 (mmHg)
